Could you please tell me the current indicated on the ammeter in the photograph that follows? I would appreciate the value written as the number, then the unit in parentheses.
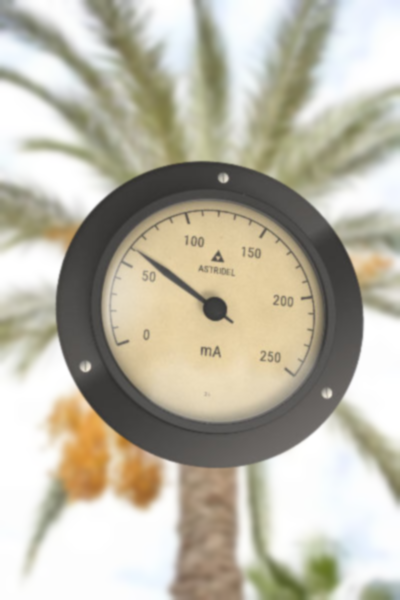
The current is 60 (mA)
